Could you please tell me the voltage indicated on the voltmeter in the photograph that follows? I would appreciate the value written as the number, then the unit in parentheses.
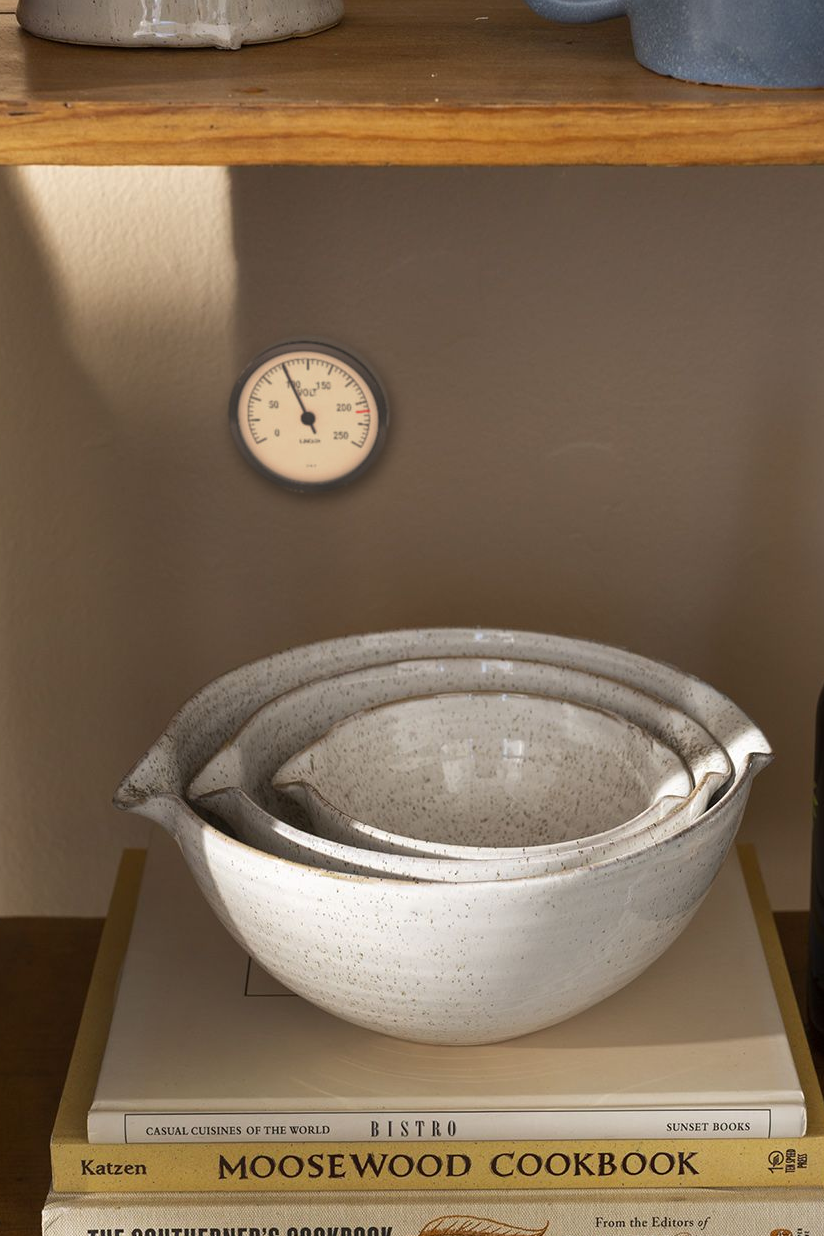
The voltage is 100 (V)
